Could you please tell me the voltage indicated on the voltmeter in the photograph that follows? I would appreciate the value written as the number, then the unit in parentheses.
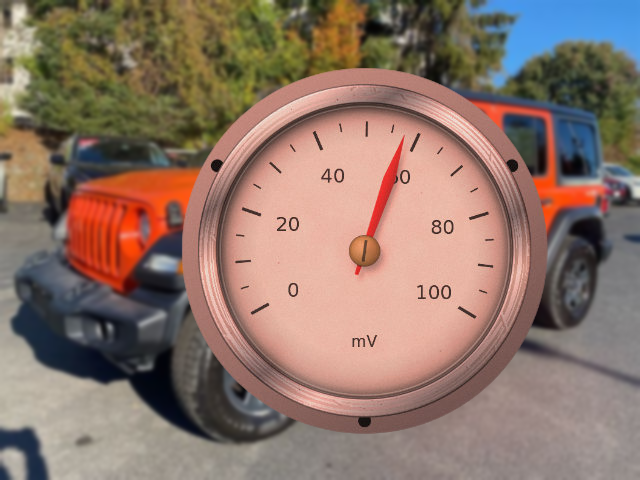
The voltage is 57.5 (mV)
